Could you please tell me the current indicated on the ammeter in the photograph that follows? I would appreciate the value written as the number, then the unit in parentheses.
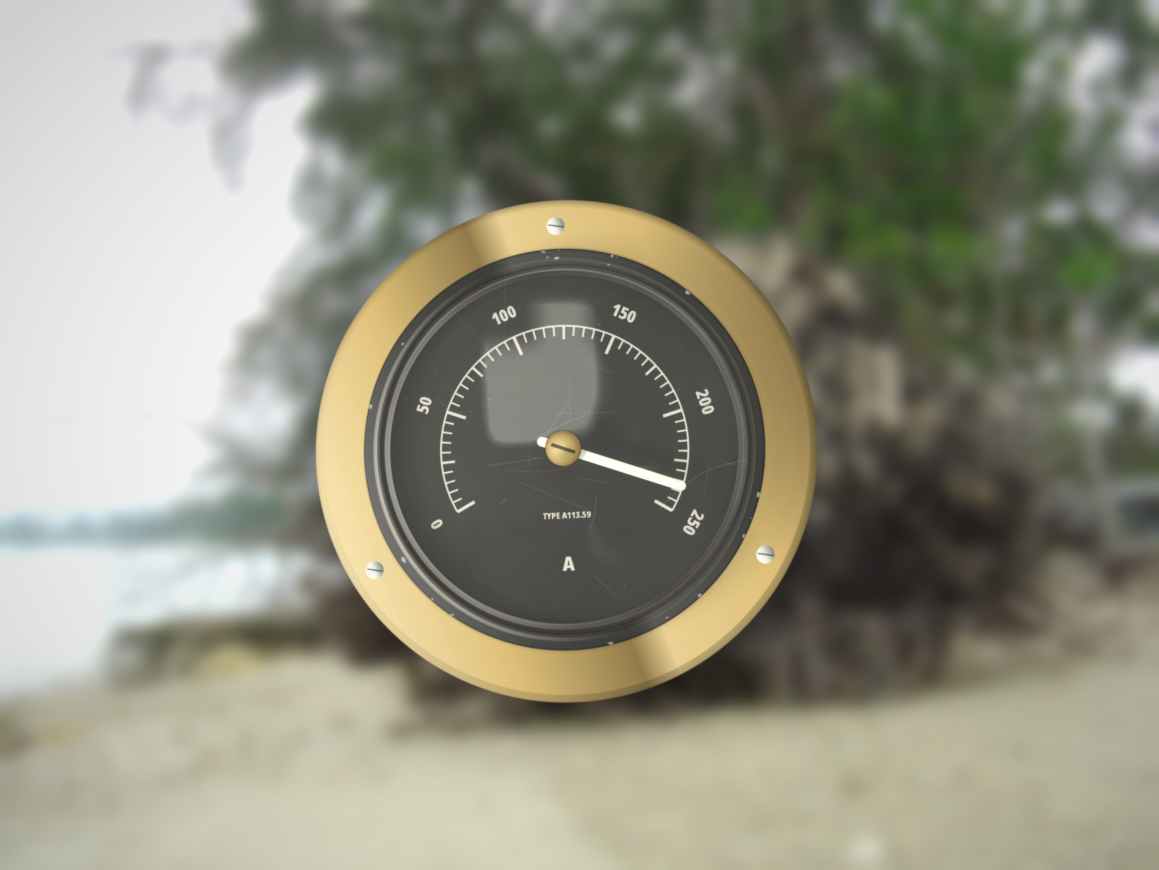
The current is 237.5 (A)
